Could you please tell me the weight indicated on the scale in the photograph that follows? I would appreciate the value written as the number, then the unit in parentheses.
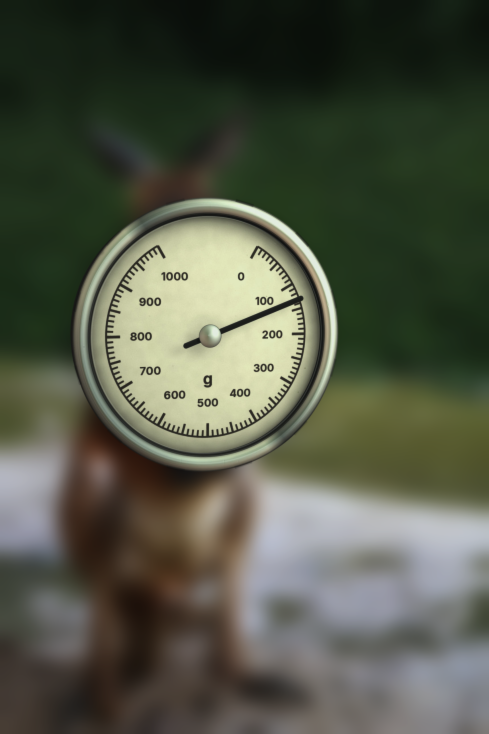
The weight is 130 (g)
